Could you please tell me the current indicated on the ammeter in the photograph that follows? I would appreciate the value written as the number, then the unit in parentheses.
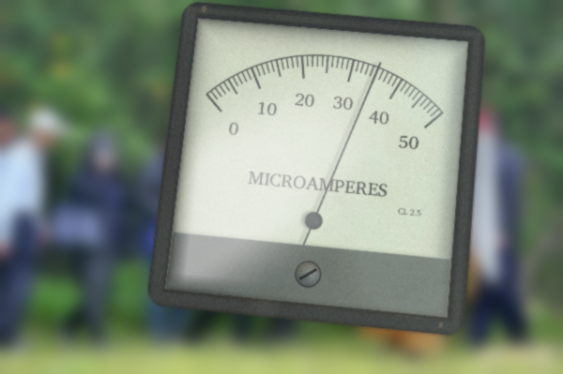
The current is 35 (µA)
